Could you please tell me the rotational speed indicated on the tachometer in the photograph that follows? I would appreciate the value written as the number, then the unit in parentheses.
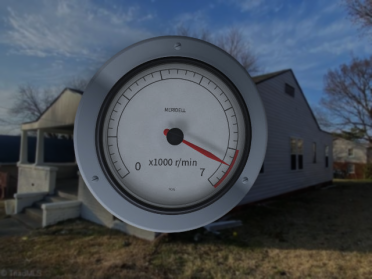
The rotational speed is 6400 (rpm)
